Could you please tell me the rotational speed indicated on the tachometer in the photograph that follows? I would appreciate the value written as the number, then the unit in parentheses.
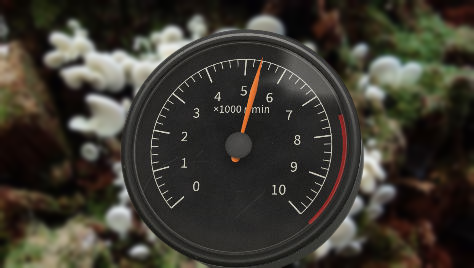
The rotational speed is 5400 (rpm)
